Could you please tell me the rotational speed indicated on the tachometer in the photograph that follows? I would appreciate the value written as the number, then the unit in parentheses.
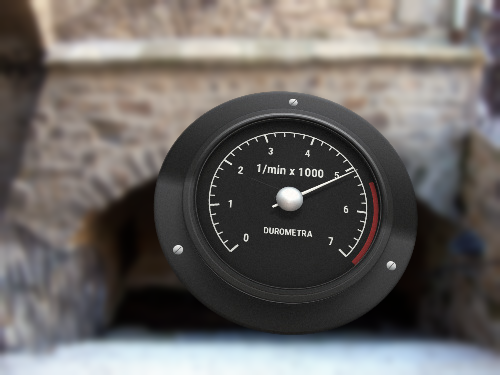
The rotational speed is 5100 (rpm)
